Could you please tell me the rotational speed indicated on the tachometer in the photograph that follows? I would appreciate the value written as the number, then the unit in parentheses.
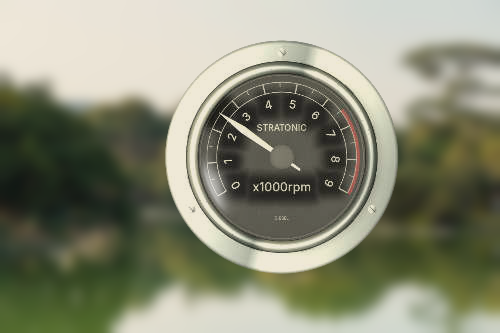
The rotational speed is 2500 (rpm)
